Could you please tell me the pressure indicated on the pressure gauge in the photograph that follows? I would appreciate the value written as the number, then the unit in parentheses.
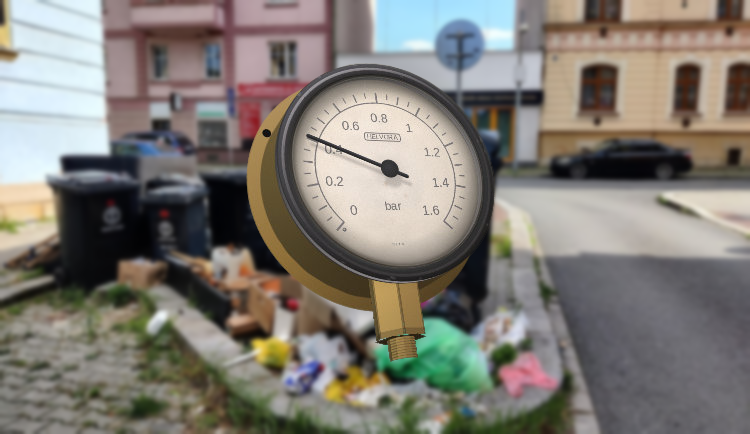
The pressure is 0.4 (bar)
